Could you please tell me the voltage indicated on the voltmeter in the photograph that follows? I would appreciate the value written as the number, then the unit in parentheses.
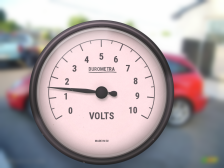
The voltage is 1.5 (V)
